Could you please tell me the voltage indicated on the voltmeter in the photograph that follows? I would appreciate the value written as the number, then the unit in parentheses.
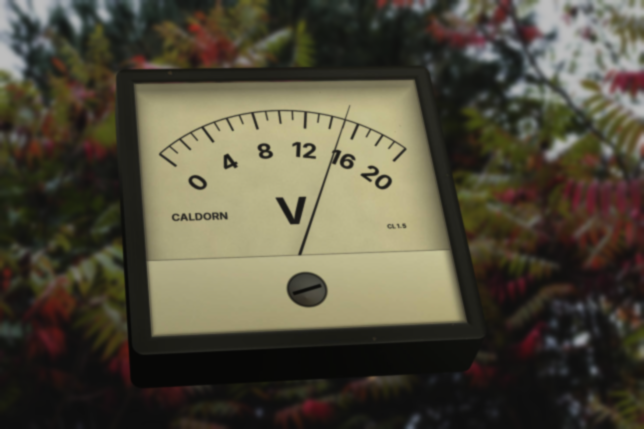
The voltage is 15 (V)
